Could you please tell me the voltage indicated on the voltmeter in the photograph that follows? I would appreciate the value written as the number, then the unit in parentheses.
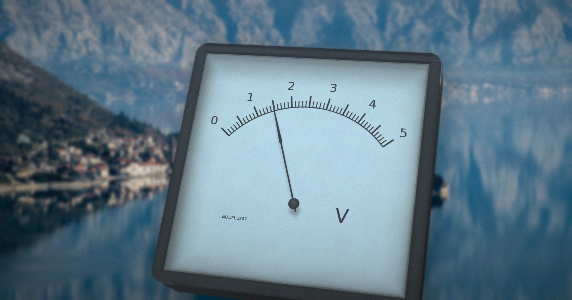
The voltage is 1.5 (V)
